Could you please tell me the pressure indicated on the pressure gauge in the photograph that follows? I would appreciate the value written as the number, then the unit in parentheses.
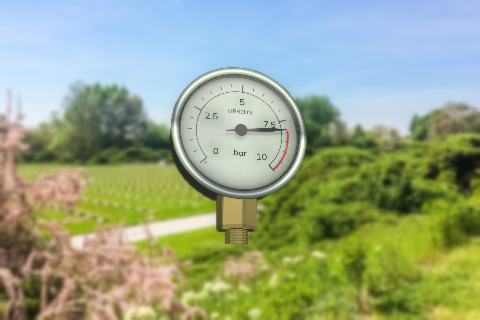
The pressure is 8 (bar)
